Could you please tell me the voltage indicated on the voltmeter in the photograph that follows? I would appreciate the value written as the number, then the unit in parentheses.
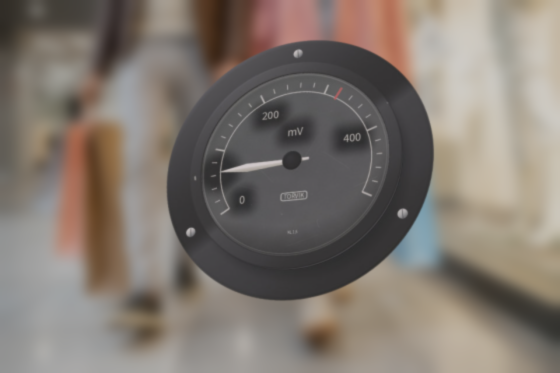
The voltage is 60 (mV)
